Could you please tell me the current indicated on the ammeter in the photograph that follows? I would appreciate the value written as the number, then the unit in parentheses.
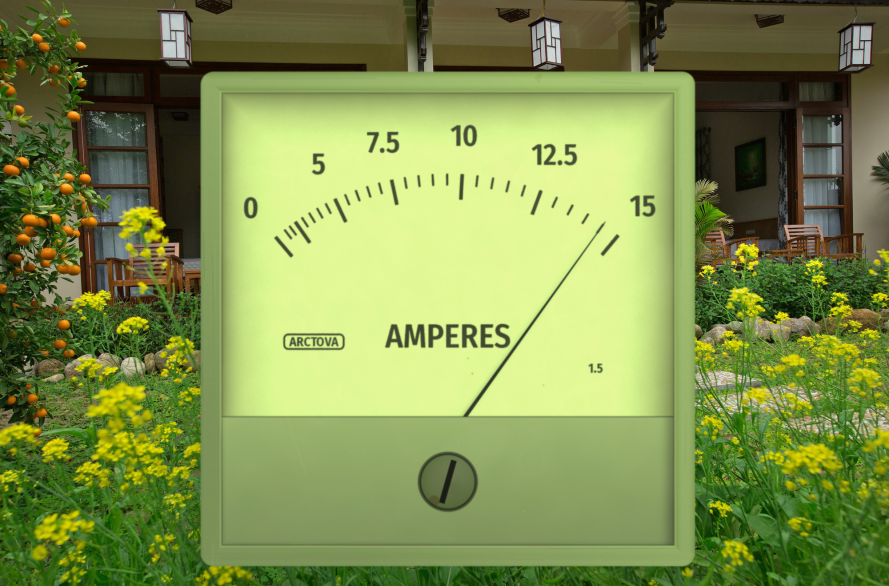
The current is 14.5 (A)
